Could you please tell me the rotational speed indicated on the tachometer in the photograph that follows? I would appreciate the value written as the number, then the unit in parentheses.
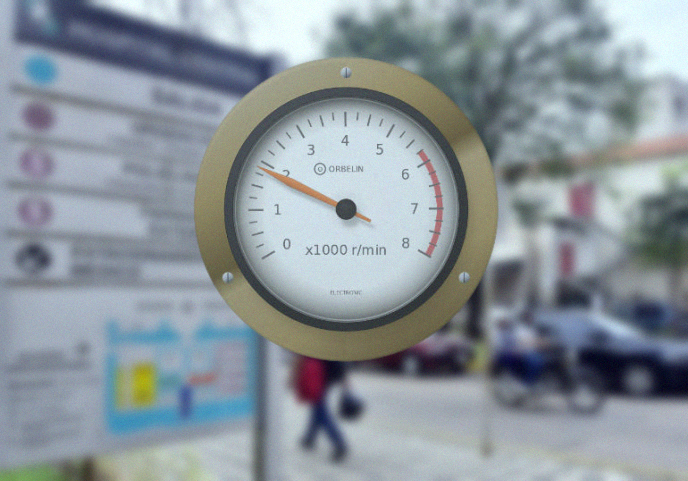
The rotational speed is 1875 (rpm)
